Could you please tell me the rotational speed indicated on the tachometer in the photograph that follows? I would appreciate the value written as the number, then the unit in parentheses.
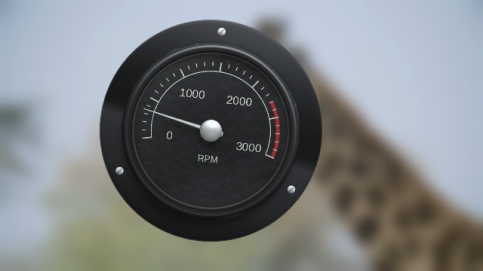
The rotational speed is 350 (rpm)
